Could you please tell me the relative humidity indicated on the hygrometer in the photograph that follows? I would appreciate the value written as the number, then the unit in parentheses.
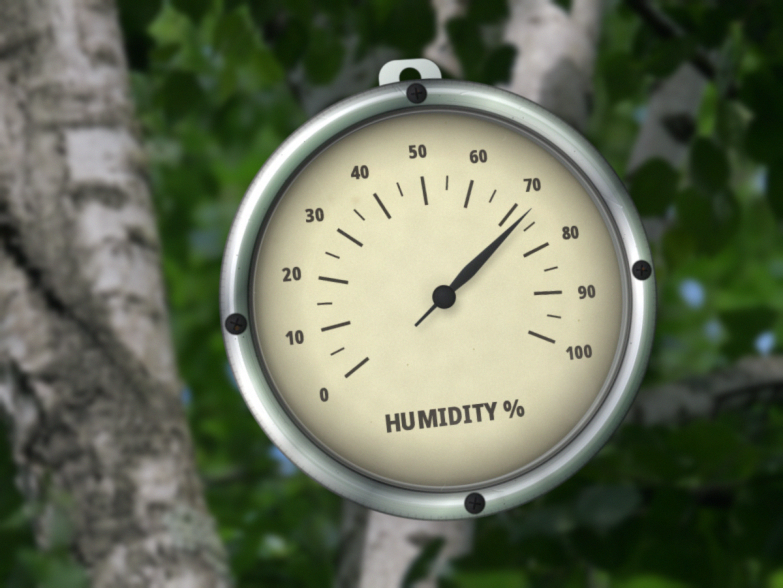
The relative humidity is 72.5 (%)
